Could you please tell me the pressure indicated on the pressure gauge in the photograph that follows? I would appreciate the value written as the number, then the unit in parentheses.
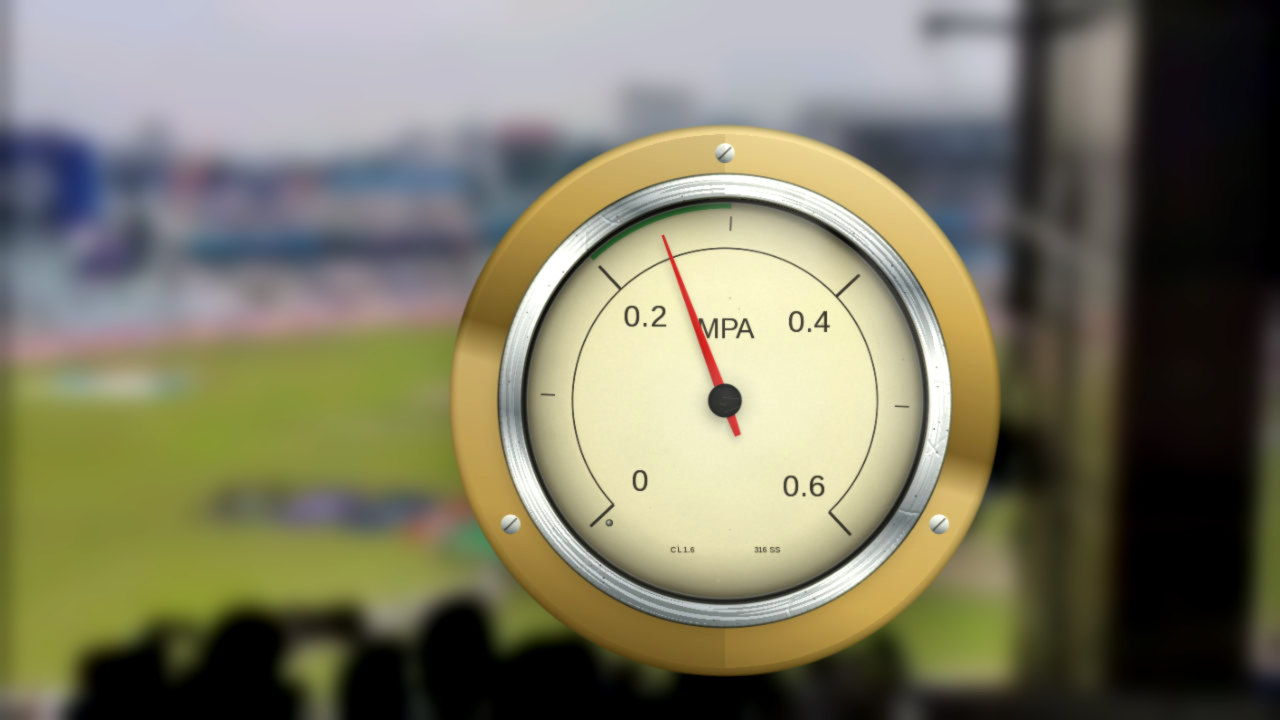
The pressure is 0.25 (MPa)
